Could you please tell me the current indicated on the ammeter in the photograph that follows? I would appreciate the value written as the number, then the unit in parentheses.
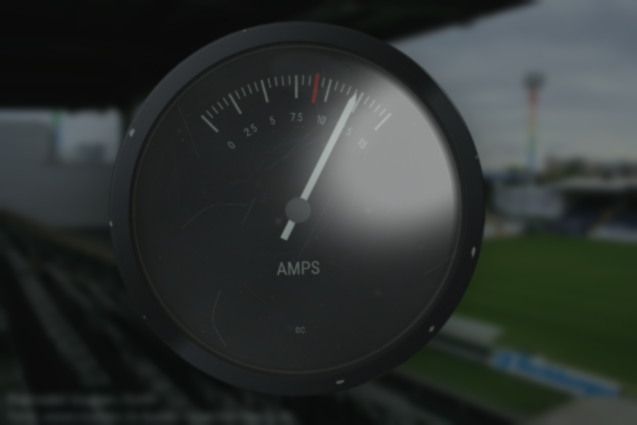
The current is 12 (A)
